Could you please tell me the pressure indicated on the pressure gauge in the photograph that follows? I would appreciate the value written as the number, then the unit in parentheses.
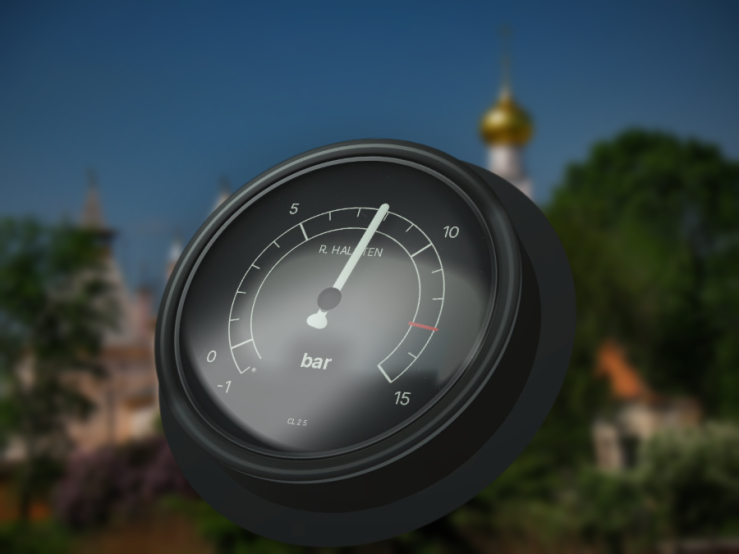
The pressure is 8 (bar)
